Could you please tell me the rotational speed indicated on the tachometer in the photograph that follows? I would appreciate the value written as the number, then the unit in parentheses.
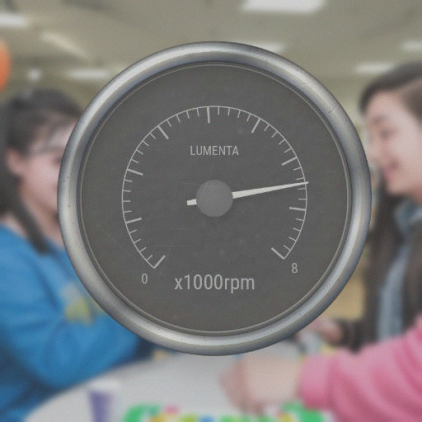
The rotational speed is 6500 (rpm)
